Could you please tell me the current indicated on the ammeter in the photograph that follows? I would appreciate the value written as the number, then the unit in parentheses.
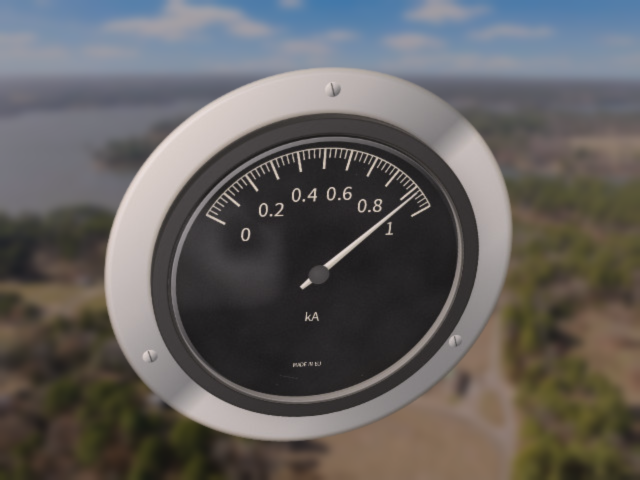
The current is 0.9 (kA)
